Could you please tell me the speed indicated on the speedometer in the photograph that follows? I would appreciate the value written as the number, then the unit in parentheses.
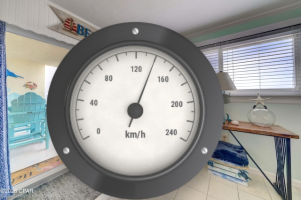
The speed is 140 (km/h)
